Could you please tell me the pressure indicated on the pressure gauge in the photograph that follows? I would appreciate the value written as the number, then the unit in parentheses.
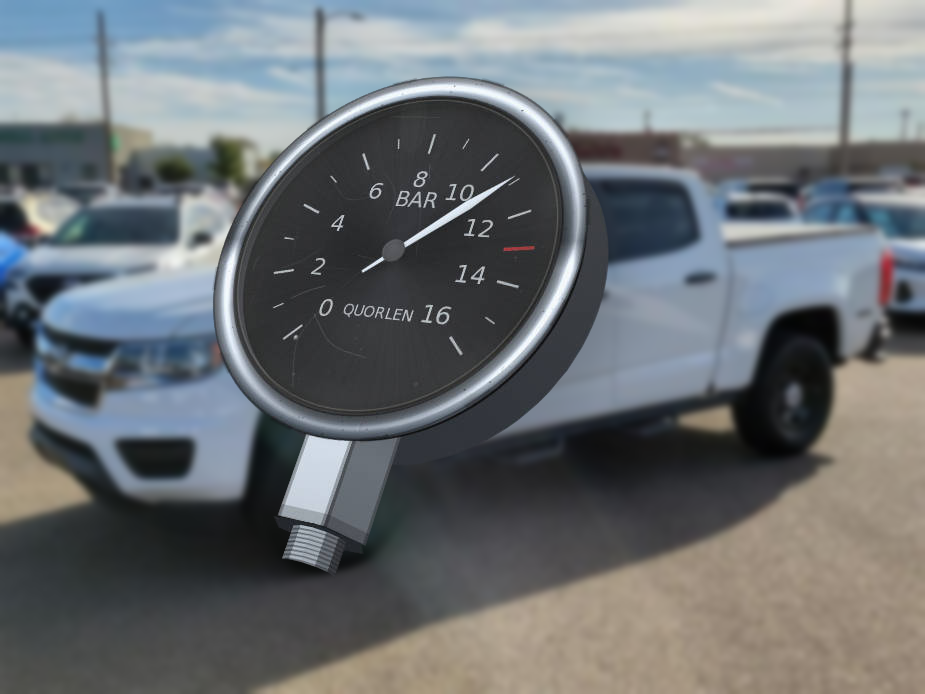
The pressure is 11 (bar)
